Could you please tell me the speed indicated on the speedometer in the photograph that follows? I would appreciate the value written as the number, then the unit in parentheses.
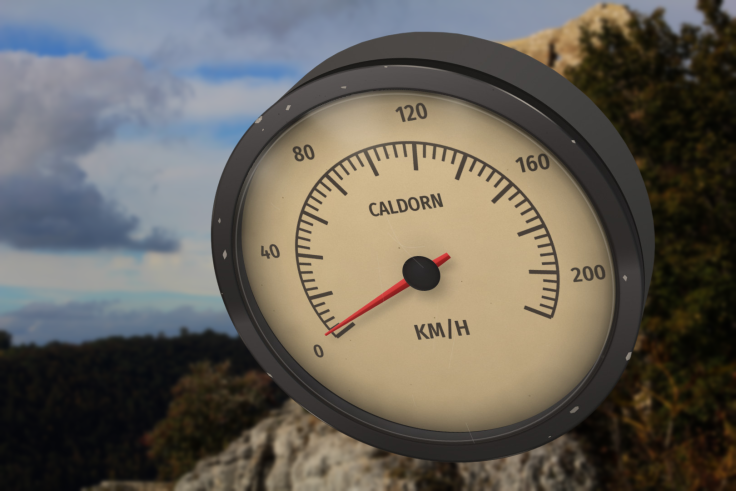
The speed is 4 (km/h)
